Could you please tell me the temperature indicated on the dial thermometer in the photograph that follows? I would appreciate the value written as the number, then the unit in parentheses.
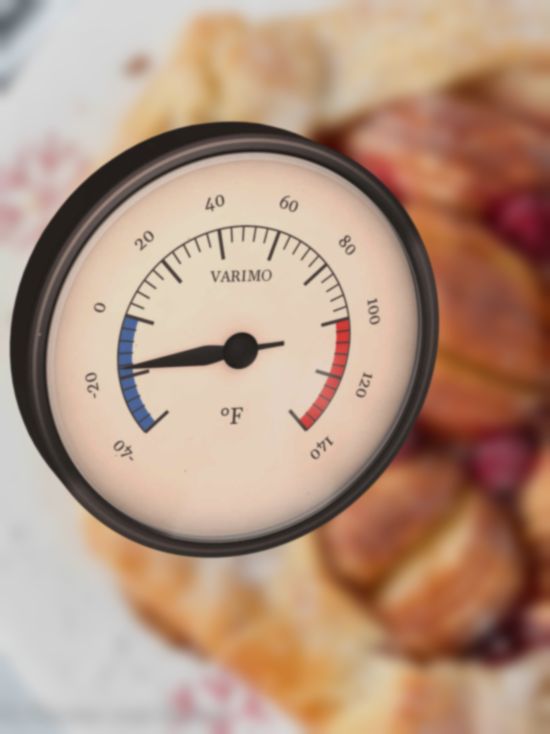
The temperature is -16 (°F)
